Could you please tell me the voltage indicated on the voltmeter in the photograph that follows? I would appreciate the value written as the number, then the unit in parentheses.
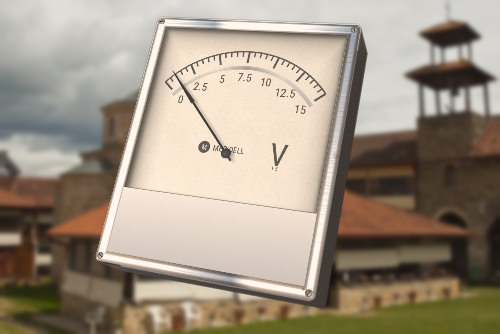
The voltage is 1 (V)
